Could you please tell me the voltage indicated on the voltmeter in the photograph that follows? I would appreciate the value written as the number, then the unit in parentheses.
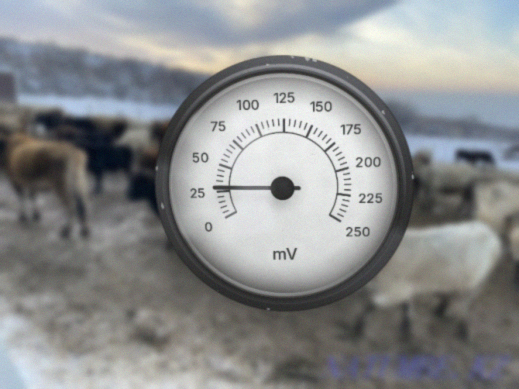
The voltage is 30 (mV)
